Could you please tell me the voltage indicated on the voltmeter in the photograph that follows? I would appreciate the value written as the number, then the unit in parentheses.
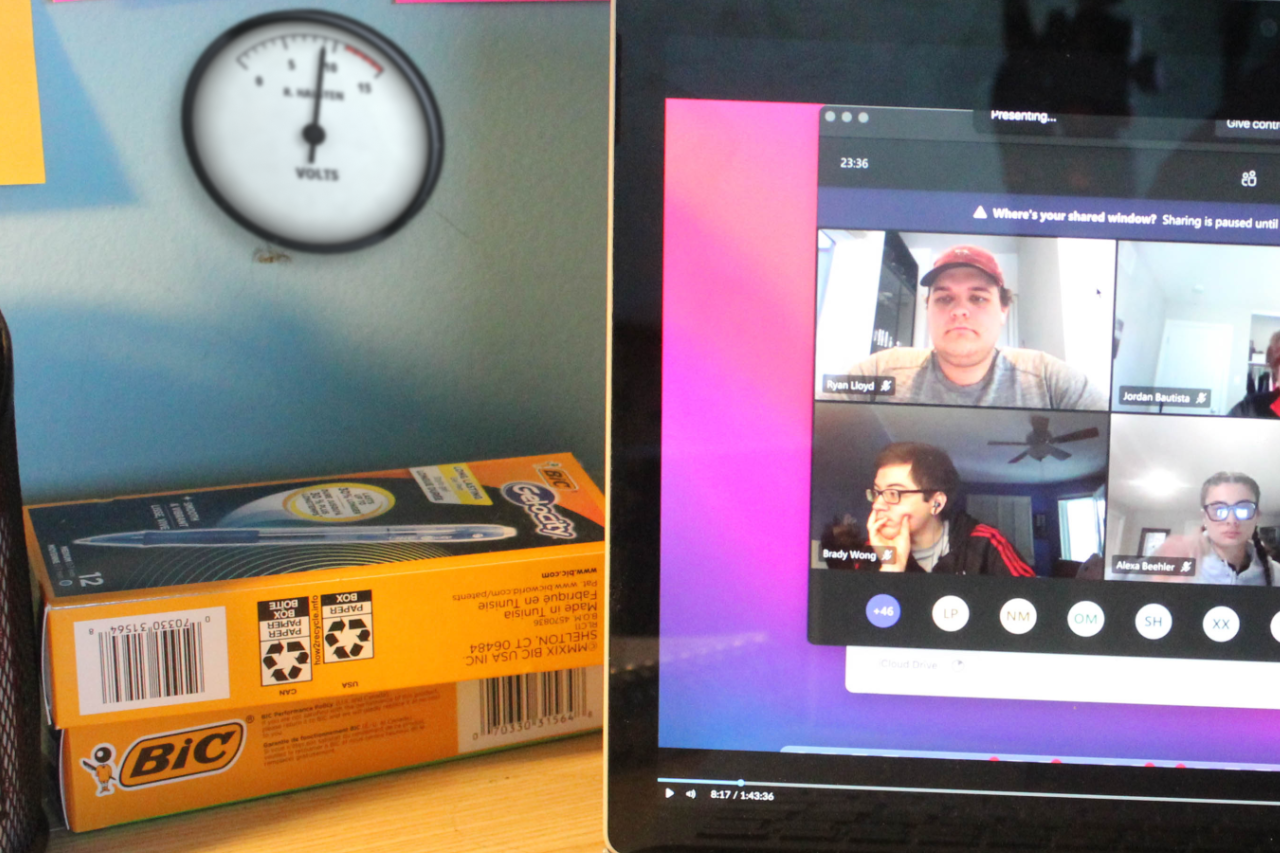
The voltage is 9 (V)
